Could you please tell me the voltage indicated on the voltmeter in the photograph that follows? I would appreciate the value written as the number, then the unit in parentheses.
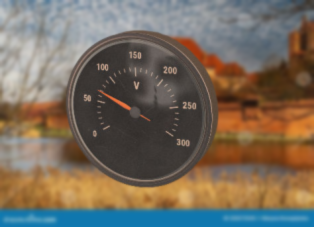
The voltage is 70 (V)
